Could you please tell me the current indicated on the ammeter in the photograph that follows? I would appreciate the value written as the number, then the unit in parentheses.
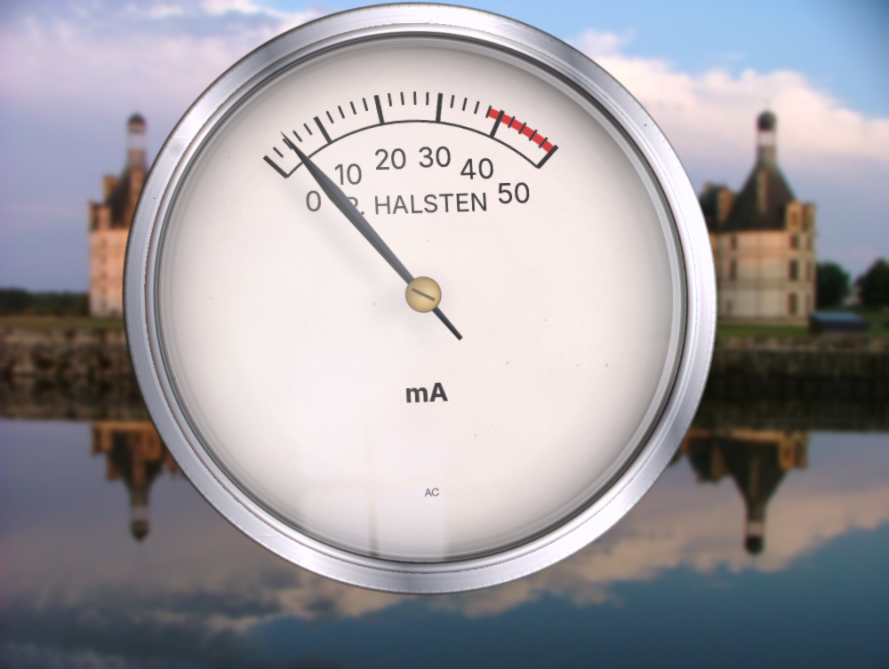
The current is 4 (mA)
